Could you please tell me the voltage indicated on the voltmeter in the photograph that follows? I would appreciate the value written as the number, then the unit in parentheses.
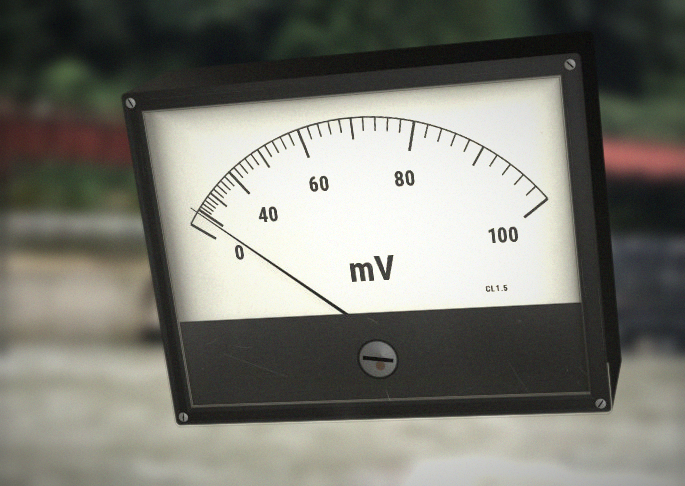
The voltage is 20 (mV)
